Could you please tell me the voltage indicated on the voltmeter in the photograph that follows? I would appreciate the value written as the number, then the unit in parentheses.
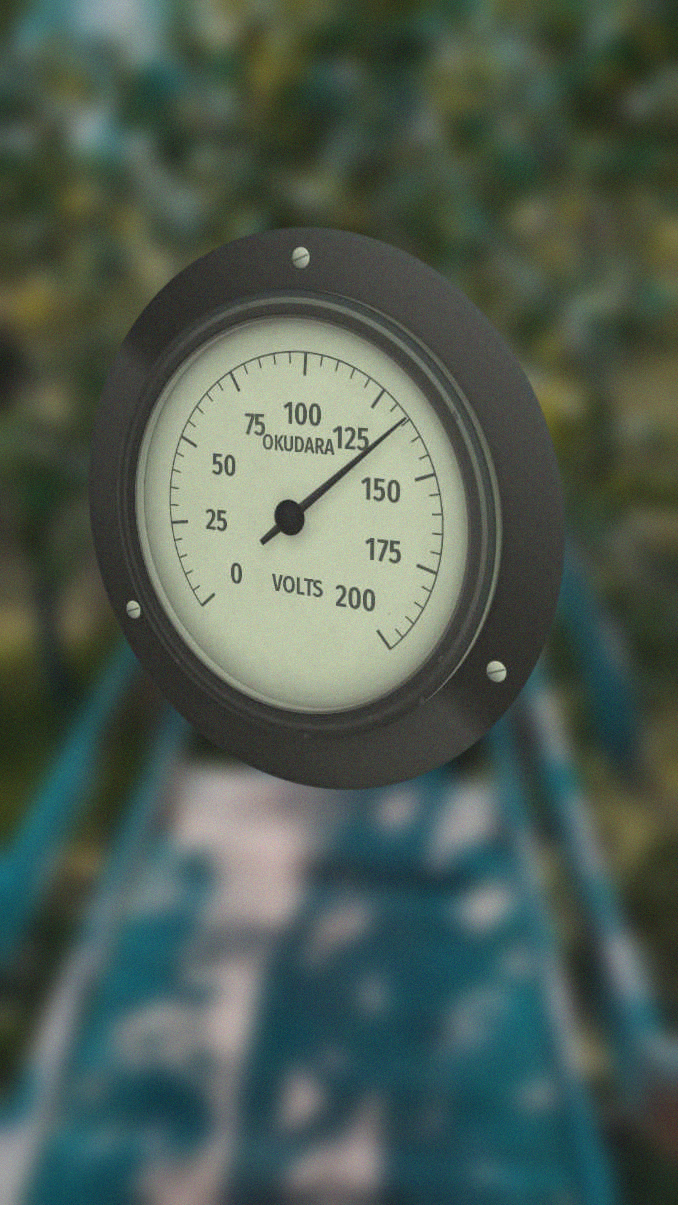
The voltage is 135 (V)
